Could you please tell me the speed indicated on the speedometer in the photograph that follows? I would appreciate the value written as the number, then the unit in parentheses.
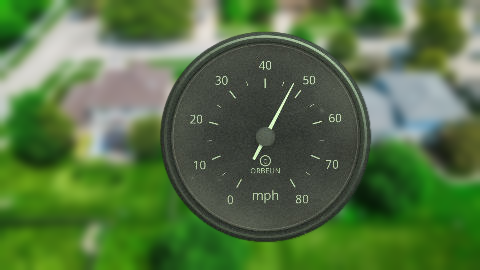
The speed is 47.5 (mph)
